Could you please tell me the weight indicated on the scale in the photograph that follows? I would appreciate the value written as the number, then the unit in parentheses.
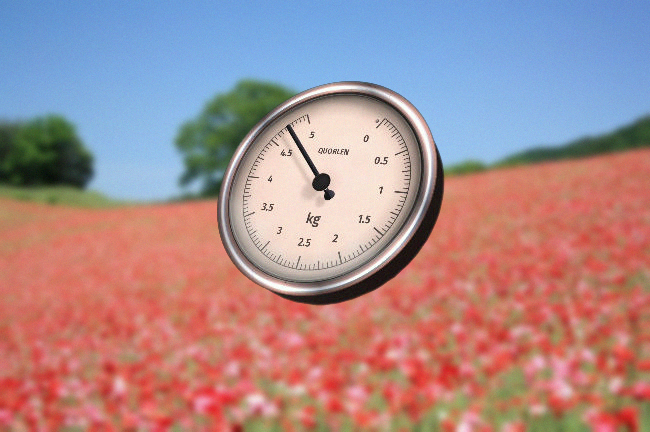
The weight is 4.75 (kg)
